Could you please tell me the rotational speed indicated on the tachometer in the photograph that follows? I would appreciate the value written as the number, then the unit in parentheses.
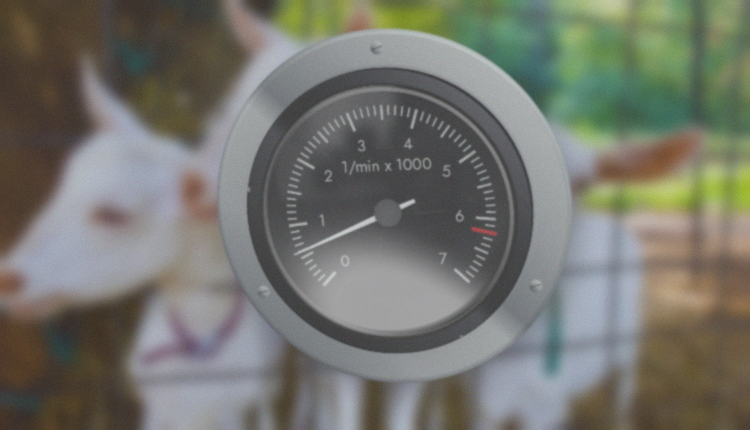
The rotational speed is 600 (rpm)
